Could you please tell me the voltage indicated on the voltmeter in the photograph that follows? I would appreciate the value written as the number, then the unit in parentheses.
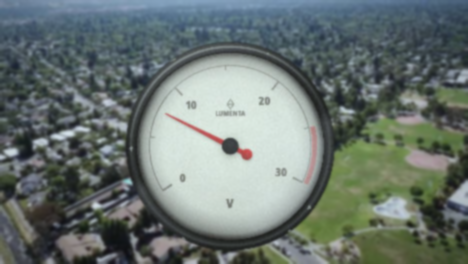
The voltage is 7.5 (V)
